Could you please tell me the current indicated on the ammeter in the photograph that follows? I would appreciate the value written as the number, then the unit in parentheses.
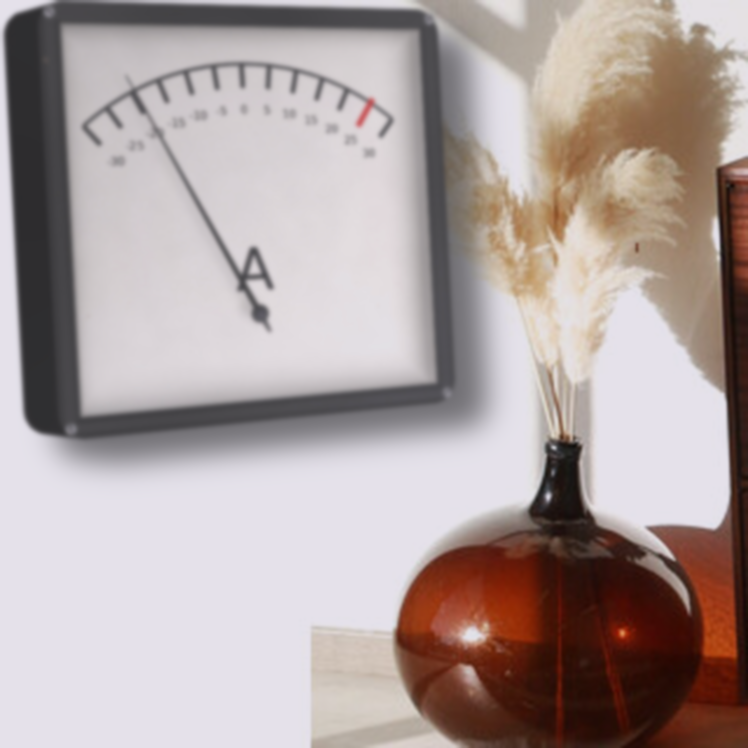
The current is -20 (A)
